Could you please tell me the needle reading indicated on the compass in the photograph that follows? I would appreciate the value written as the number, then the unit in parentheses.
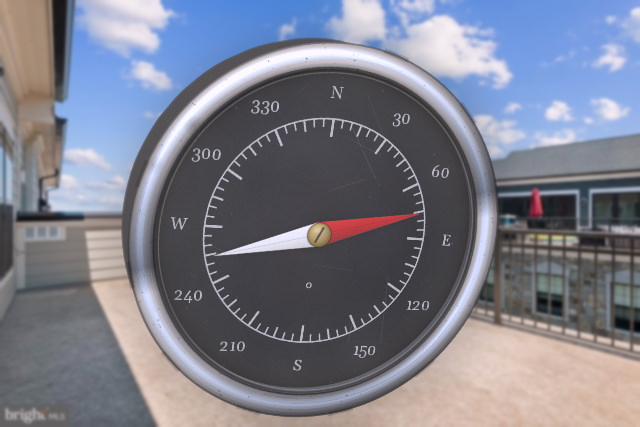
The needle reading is 75 (°)
